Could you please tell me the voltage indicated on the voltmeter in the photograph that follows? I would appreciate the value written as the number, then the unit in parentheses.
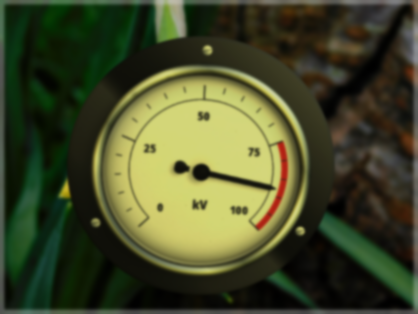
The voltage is 87.5 (kV)
